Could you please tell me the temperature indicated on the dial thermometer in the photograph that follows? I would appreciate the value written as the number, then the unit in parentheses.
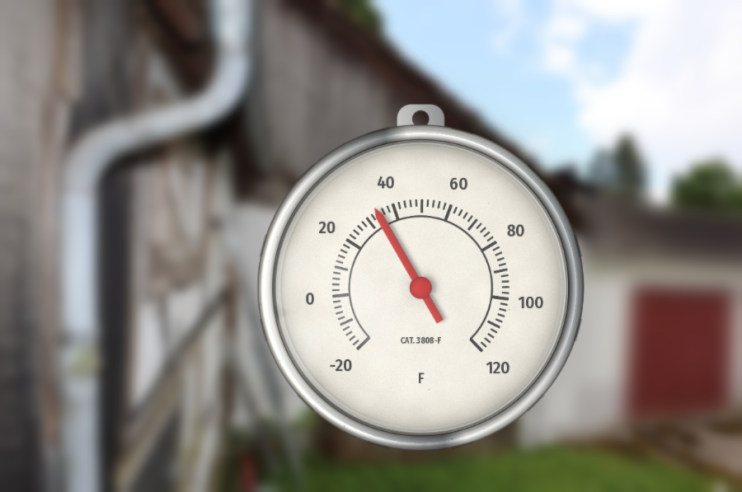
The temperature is 34 (°F)
